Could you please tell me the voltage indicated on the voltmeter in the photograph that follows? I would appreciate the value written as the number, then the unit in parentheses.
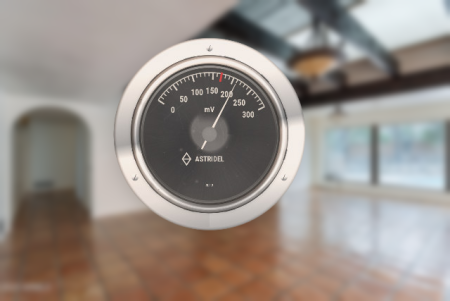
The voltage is 210 (mV)
